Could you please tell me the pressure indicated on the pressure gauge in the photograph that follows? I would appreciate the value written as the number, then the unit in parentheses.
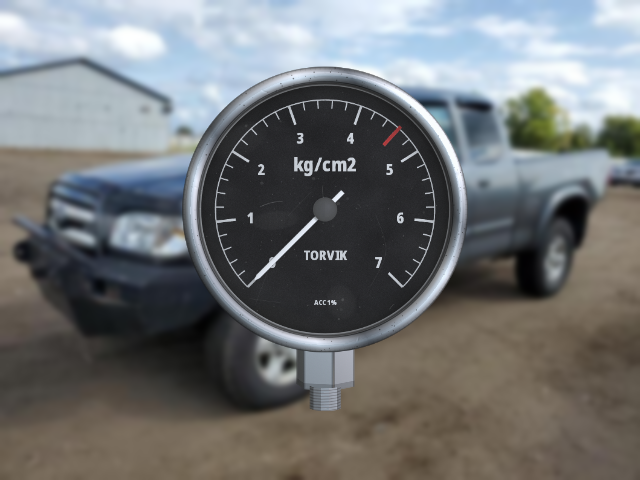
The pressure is 0 (kg/cm²)
